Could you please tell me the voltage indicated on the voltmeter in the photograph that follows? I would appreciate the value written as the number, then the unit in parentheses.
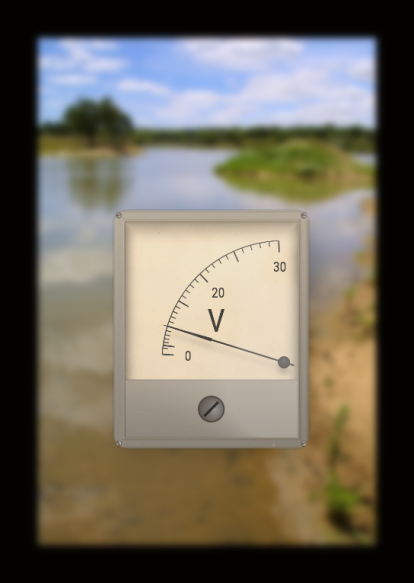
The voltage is 10 (V)
